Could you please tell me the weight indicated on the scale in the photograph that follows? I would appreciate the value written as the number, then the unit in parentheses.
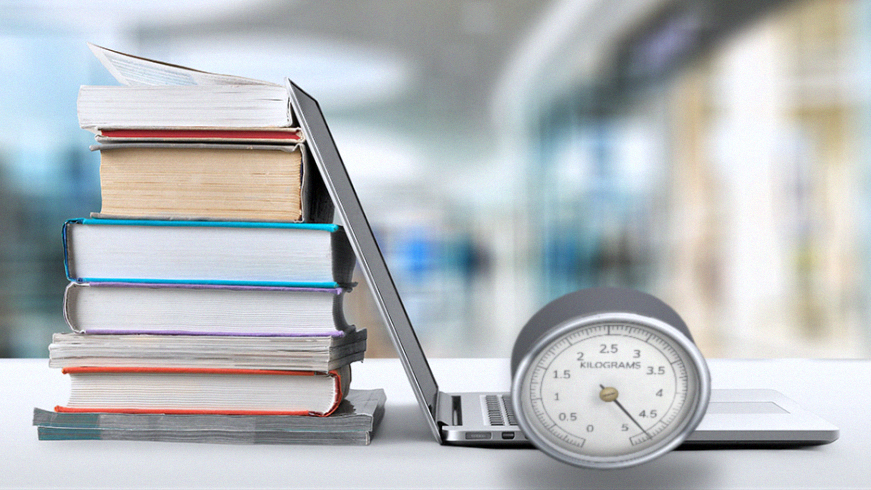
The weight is 4.75 (kg)
